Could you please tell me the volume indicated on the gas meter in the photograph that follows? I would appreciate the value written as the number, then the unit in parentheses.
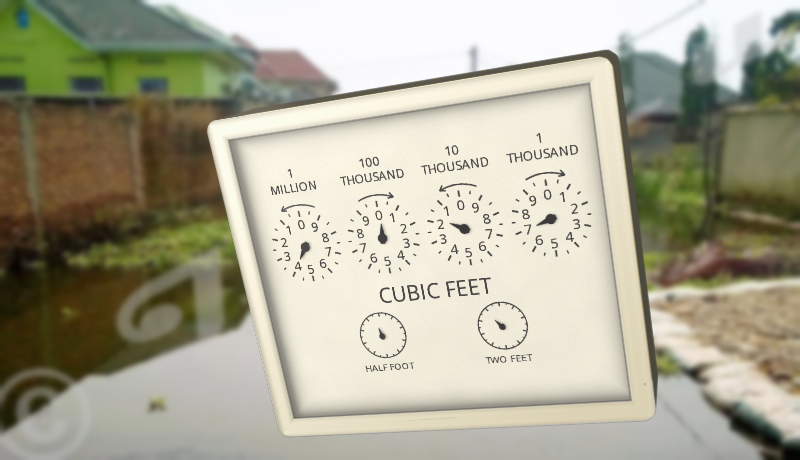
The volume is 401700 (ft³)
